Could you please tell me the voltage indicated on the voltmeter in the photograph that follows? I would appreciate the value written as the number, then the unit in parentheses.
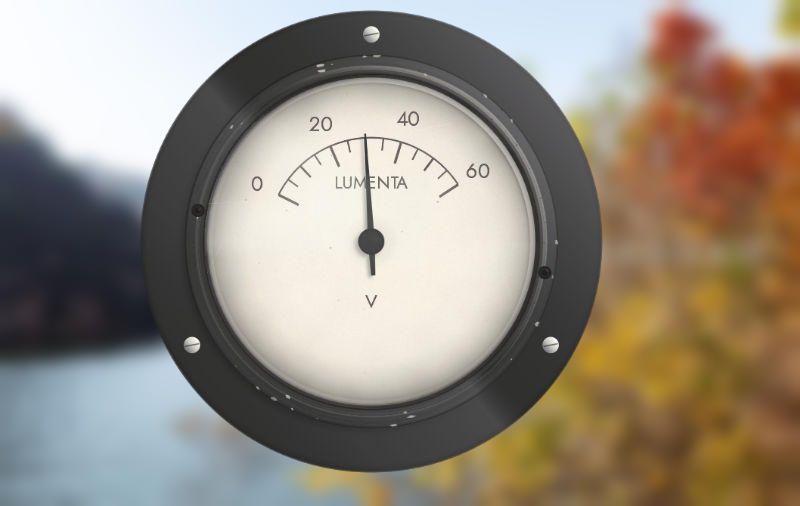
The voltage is 30 (V)
